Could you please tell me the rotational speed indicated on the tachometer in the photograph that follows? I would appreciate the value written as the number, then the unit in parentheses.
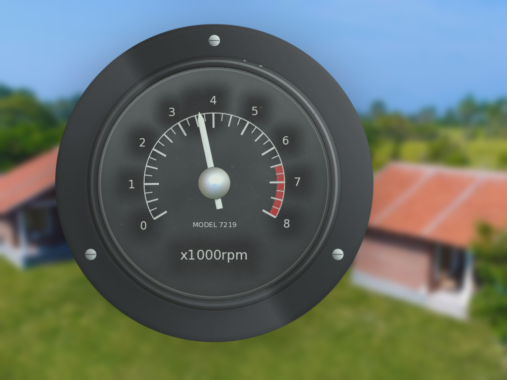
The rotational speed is 3625 (rpm)
